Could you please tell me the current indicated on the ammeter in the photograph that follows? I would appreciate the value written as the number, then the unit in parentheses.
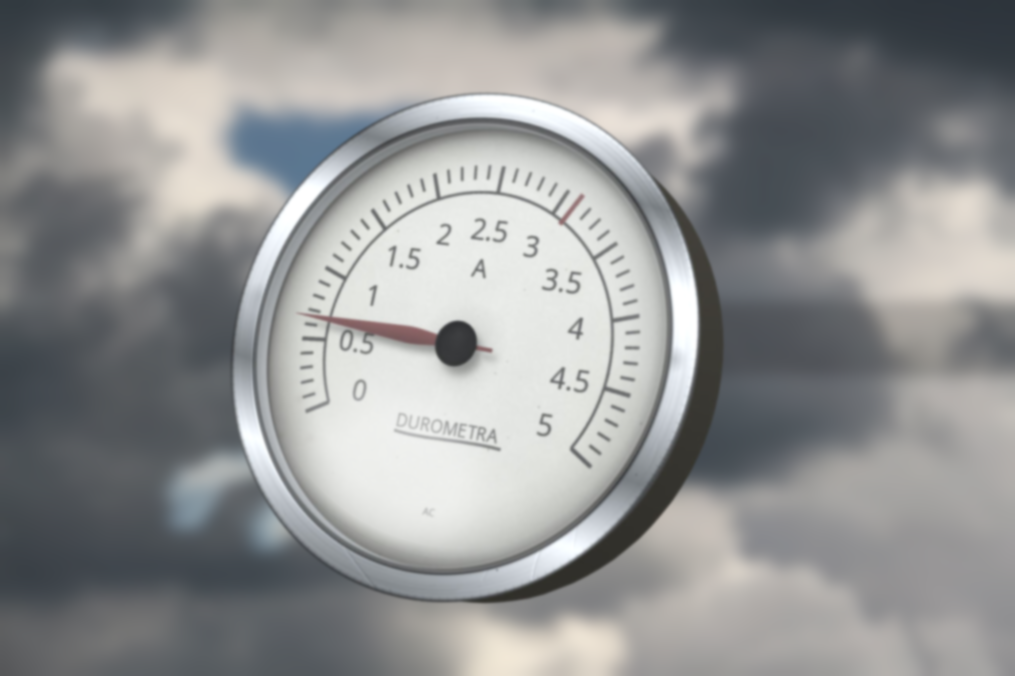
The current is 0.65 (A)
